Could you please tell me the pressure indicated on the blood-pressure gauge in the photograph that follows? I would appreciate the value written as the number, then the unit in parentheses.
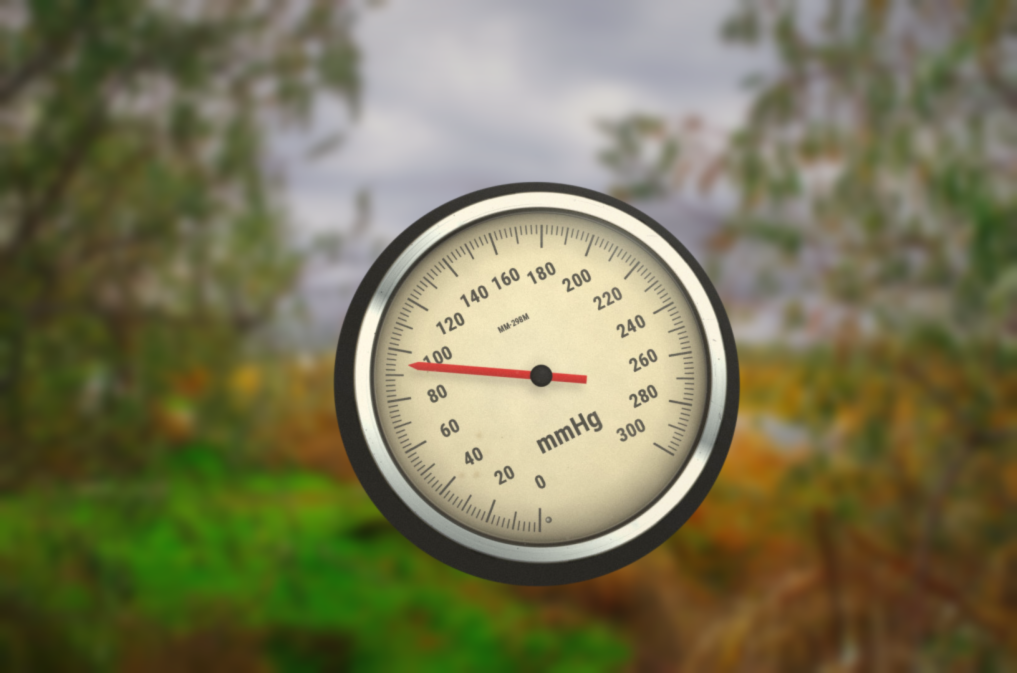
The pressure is 94 (mmHg)
